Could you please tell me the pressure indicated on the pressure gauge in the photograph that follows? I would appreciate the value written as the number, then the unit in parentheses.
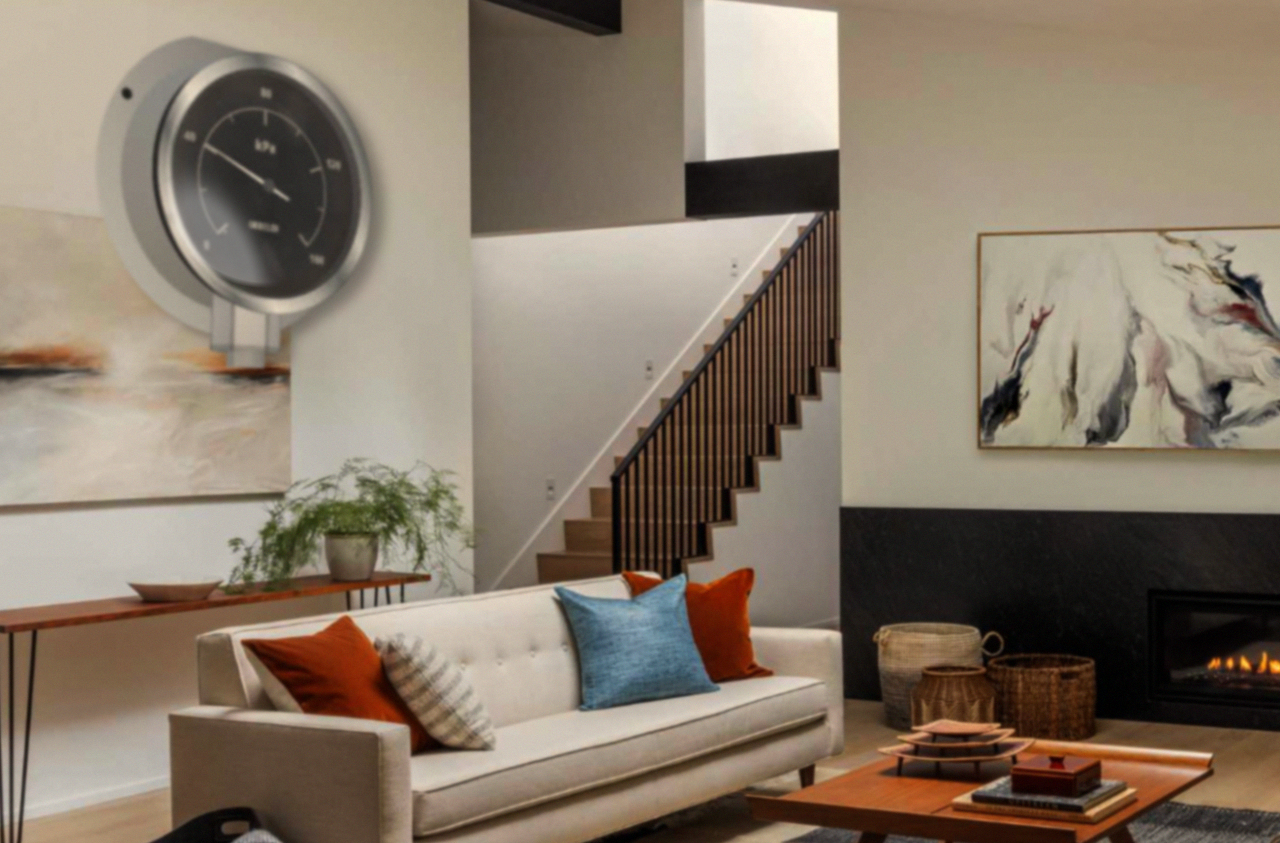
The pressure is 40 (kPa)
